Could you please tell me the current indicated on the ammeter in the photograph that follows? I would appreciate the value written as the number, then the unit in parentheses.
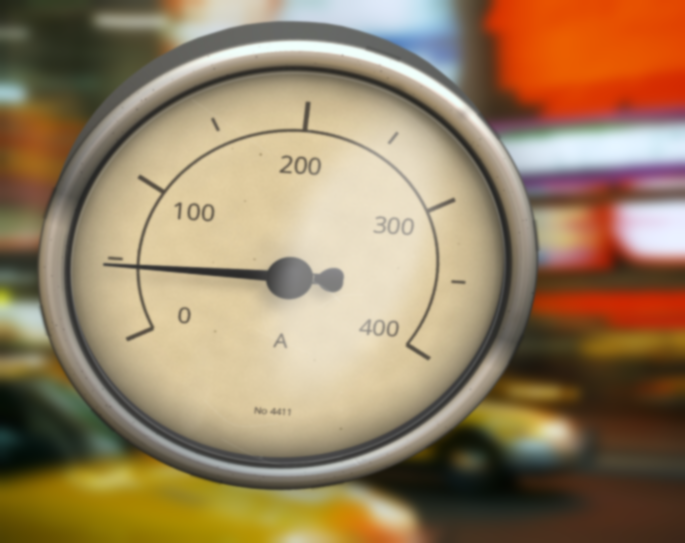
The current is 50 (A)
